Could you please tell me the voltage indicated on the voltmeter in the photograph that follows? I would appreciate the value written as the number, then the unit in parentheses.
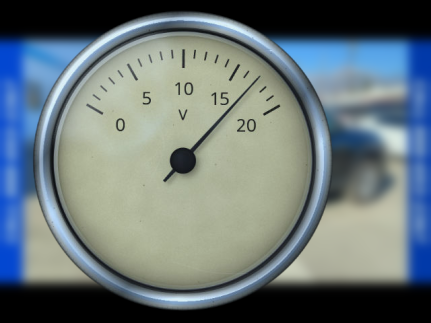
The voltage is 17 (V)
